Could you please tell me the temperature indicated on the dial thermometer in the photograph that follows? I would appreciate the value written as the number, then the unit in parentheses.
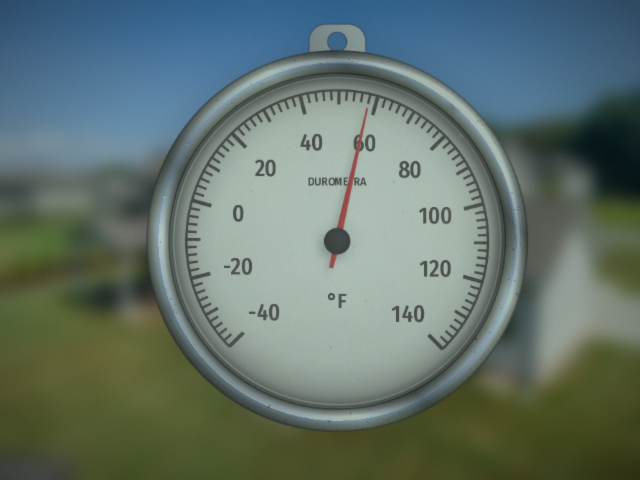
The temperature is 58 (°F)
